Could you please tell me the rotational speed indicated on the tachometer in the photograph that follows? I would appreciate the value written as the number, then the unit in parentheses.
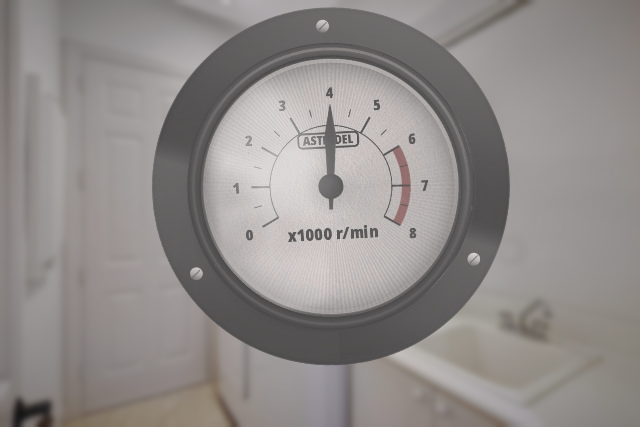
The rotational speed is 4000 (rpm)
